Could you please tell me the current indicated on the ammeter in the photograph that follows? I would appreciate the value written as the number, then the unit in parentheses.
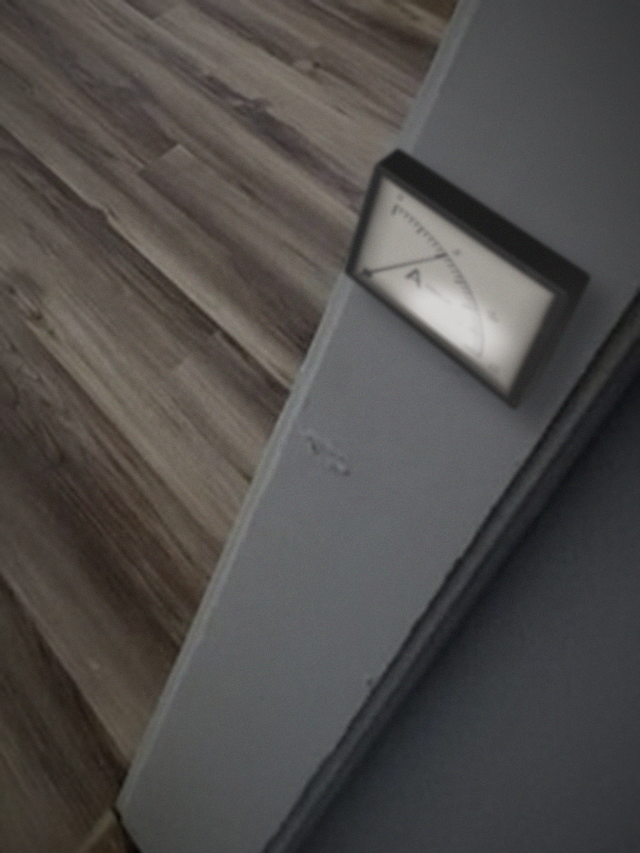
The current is 5 (A)
